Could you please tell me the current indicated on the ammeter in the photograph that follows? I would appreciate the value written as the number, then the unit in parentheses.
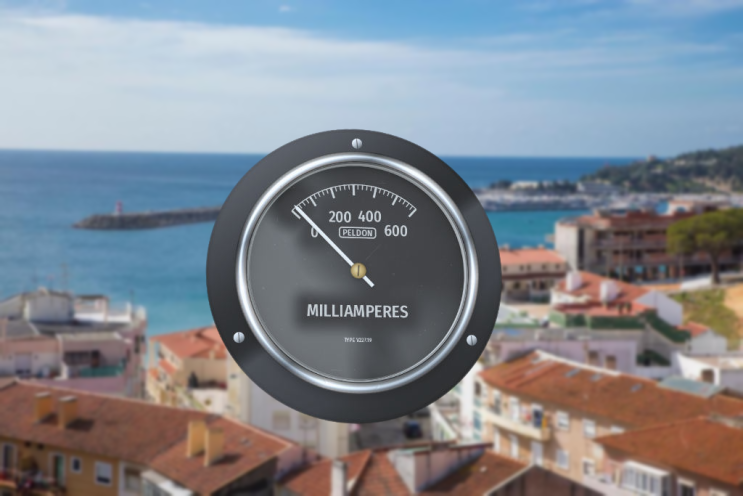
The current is 20 (mA)
